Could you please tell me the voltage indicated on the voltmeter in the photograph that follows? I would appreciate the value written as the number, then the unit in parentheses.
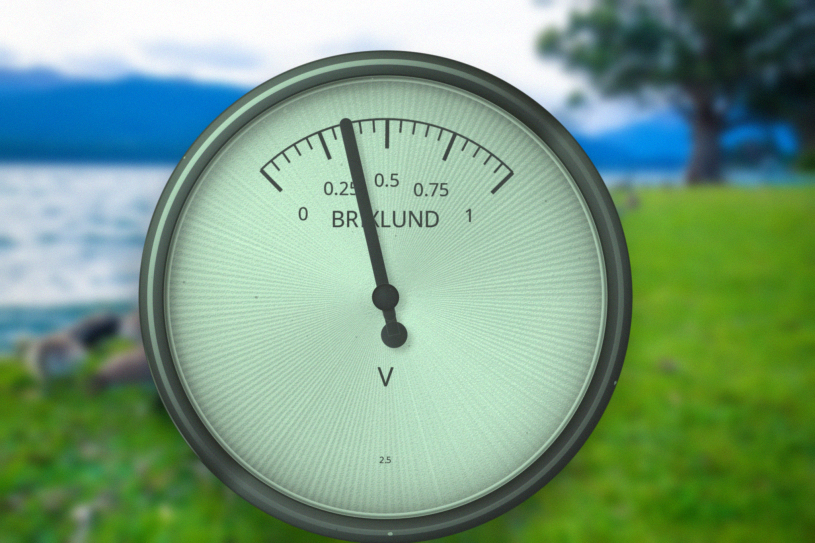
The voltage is 0.35 (V)
